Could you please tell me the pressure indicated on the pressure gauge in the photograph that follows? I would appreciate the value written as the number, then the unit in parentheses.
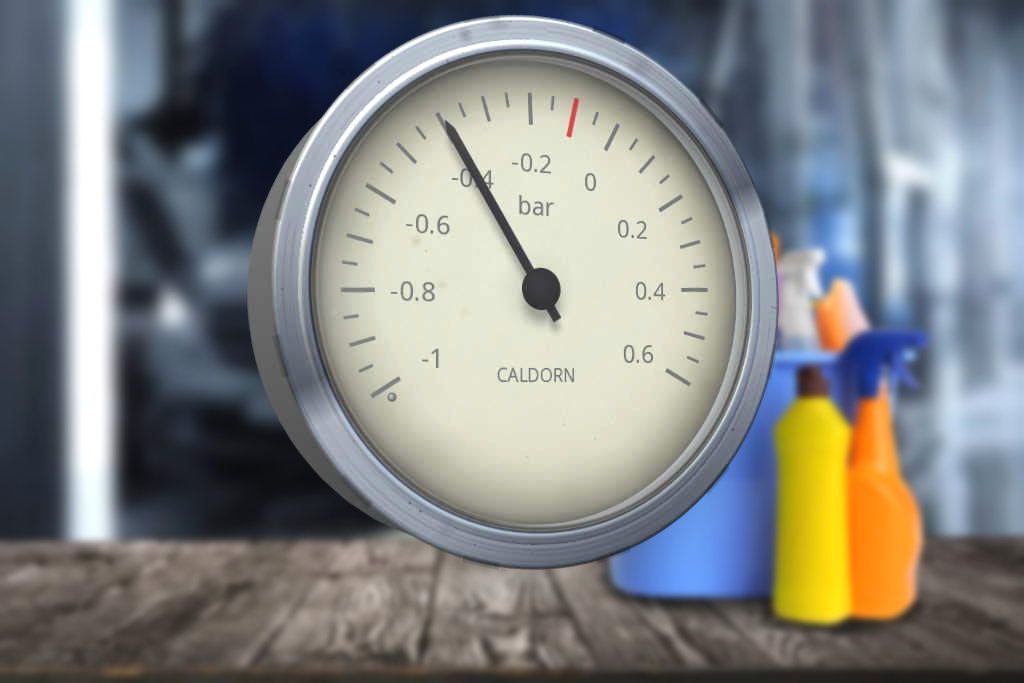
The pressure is -0.4 (bar)
